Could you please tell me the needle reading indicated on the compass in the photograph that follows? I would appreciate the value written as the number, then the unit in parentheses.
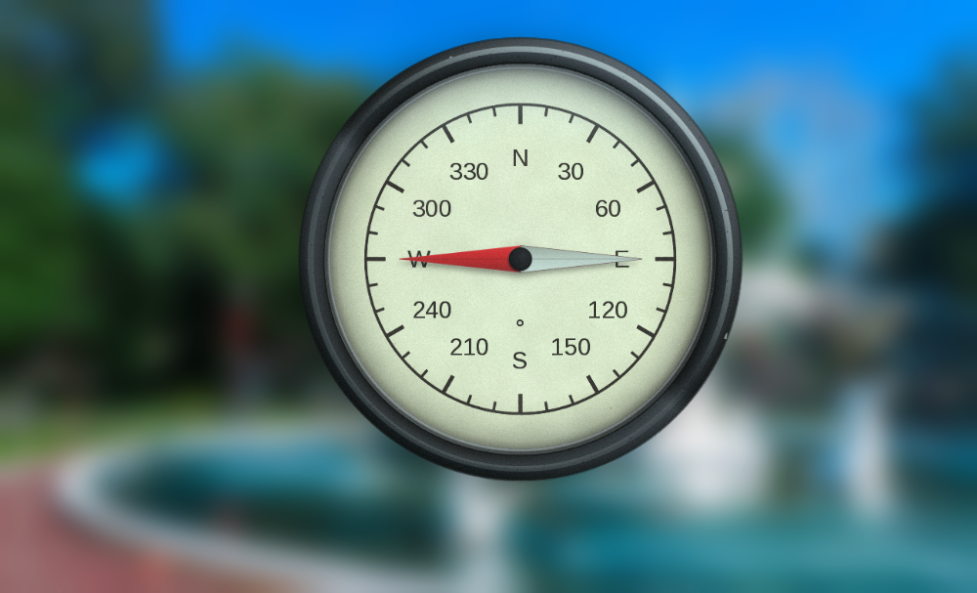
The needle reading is 270 (°)
